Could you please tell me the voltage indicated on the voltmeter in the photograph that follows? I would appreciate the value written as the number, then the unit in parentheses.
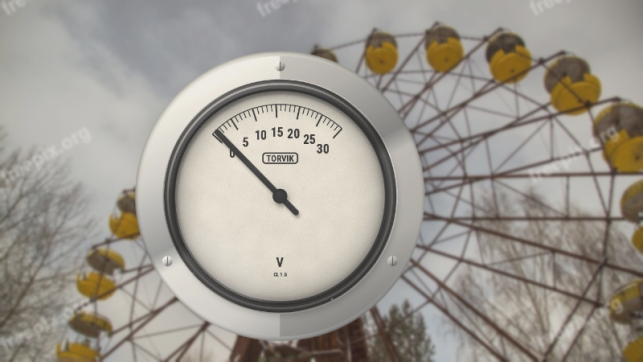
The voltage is 1 (V)
